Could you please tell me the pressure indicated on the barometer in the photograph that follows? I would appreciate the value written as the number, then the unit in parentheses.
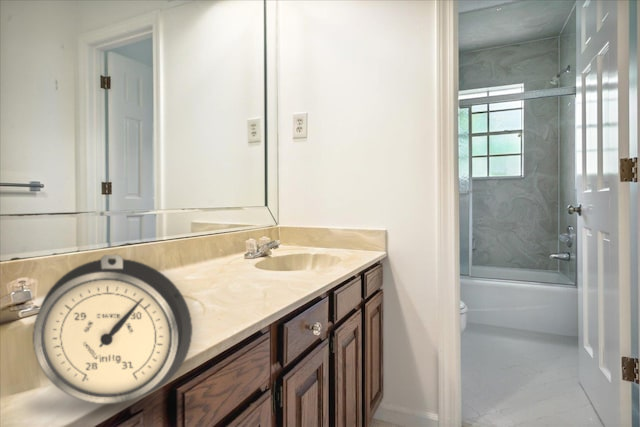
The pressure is 29.9 (inHg)
